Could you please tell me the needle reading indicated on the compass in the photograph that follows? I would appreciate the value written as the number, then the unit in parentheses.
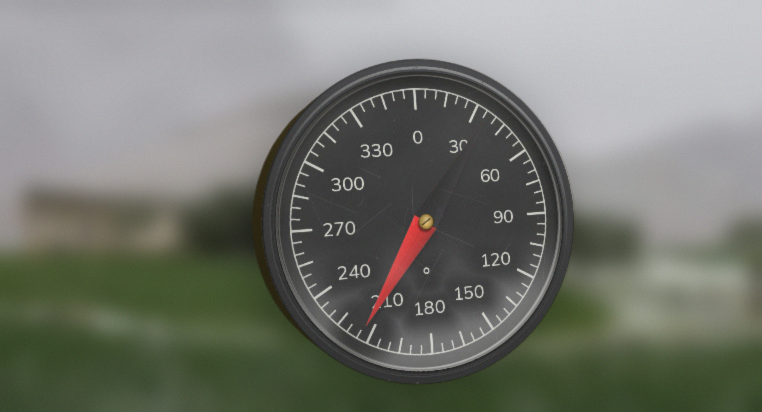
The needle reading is 215 (°)
